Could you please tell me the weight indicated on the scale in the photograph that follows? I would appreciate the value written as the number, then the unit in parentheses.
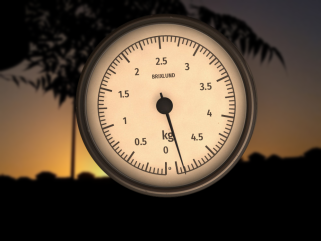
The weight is 4.9 (kg)
